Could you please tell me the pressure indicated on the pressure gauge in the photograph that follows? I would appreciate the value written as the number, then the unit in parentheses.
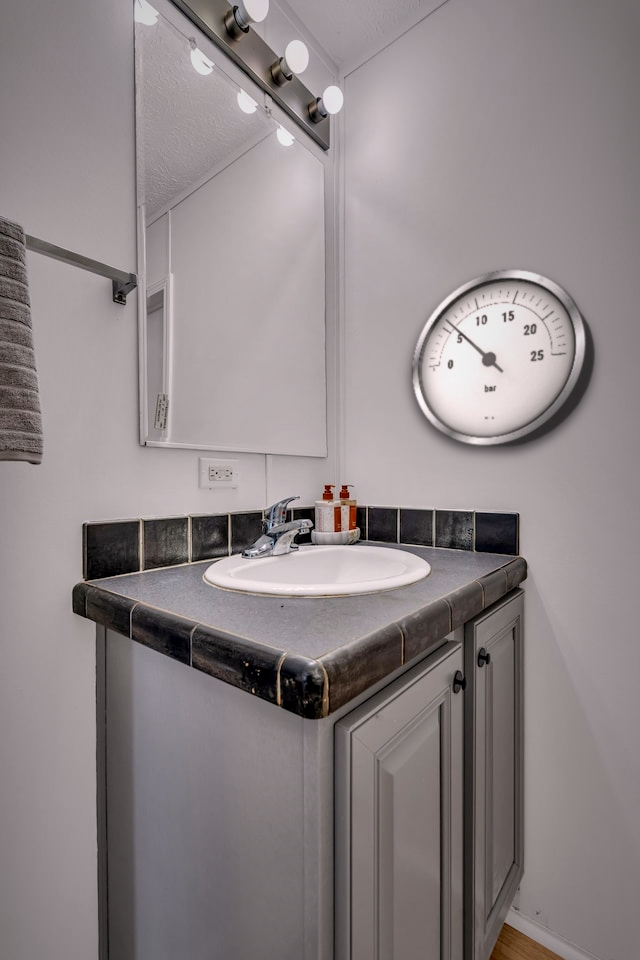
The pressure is 6 (bar)
